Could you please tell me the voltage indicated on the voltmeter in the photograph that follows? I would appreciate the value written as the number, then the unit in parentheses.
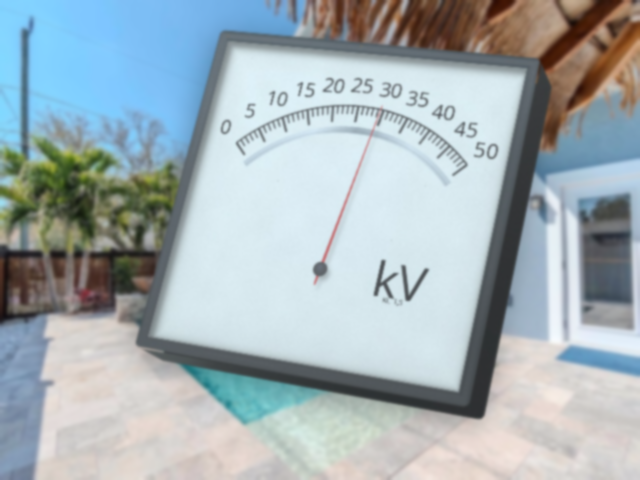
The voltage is 30 (kV)
